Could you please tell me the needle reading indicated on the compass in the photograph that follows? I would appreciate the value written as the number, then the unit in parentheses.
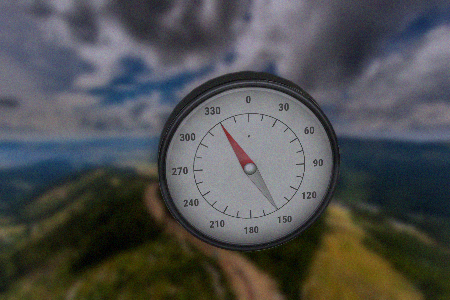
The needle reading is 330 (°)
